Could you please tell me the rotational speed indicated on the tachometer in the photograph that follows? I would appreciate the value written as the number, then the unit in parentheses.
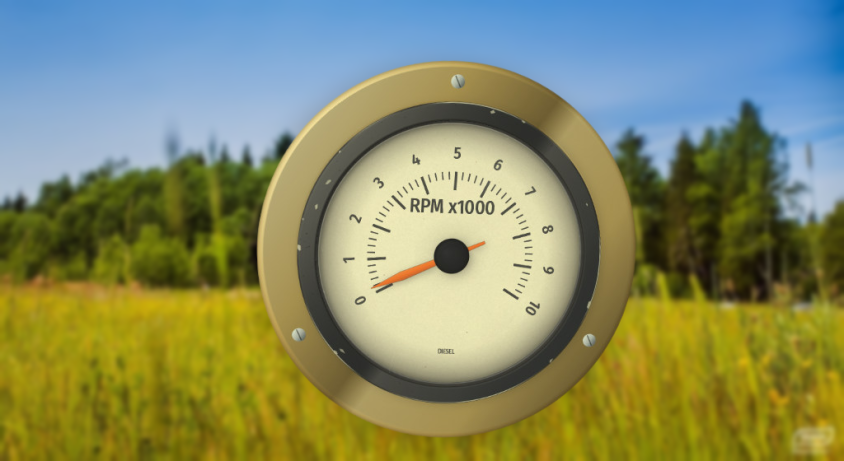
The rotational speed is 200 (rpm)
